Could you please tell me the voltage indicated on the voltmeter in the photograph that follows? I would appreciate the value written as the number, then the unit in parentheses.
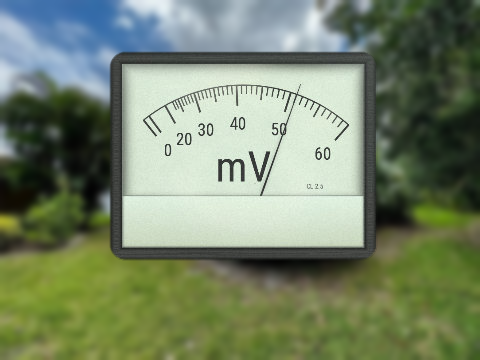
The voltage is 51 (mV)
